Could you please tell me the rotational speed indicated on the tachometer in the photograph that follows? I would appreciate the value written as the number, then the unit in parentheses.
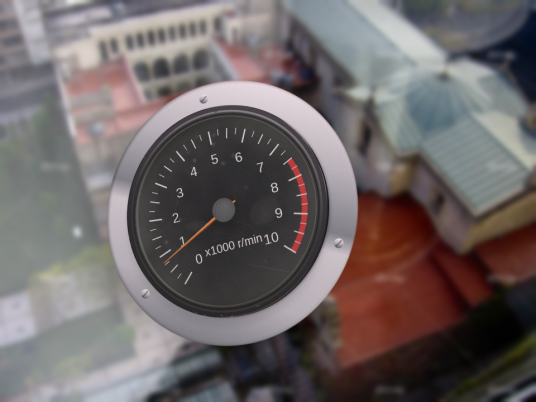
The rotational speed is 750 (rpm)
